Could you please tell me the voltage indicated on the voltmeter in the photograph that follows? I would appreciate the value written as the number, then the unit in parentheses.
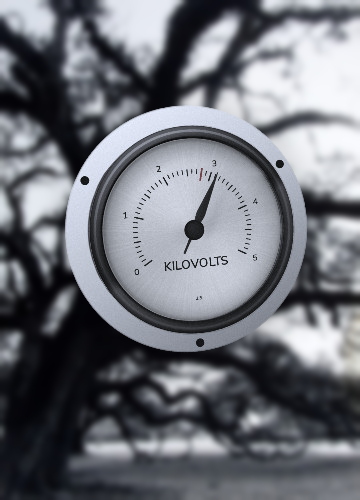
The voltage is 3.1 (kV)
